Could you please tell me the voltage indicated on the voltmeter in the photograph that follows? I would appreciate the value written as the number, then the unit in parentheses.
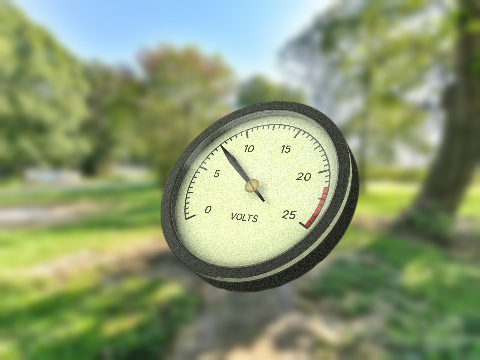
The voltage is 7.5 (V)
